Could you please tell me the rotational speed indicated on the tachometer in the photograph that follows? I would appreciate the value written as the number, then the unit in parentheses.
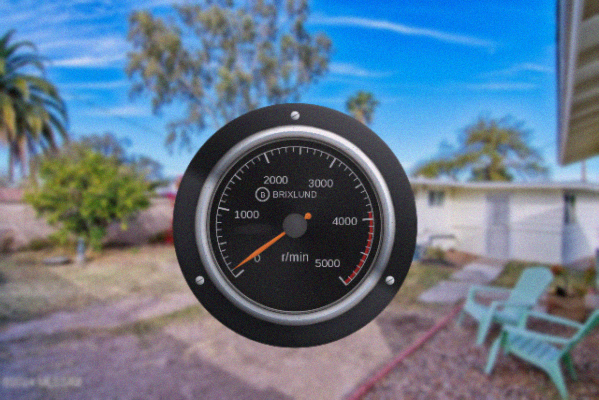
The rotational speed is 100 (rpm)
